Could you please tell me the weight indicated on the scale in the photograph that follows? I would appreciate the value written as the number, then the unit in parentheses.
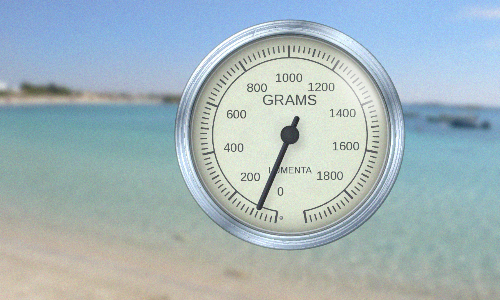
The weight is 80 (g)
